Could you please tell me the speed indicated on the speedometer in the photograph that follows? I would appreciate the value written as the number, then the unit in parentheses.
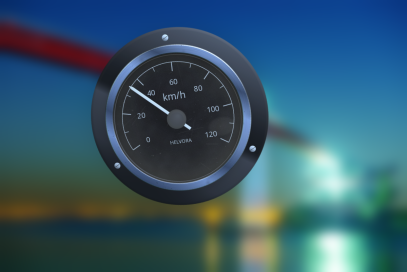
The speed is 35 (km/h)
